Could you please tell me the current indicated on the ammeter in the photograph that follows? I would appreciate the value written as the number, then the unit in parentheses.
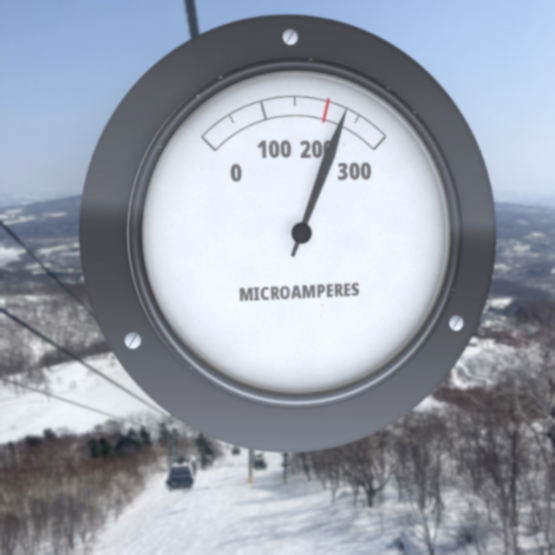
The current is 225 (µA)
